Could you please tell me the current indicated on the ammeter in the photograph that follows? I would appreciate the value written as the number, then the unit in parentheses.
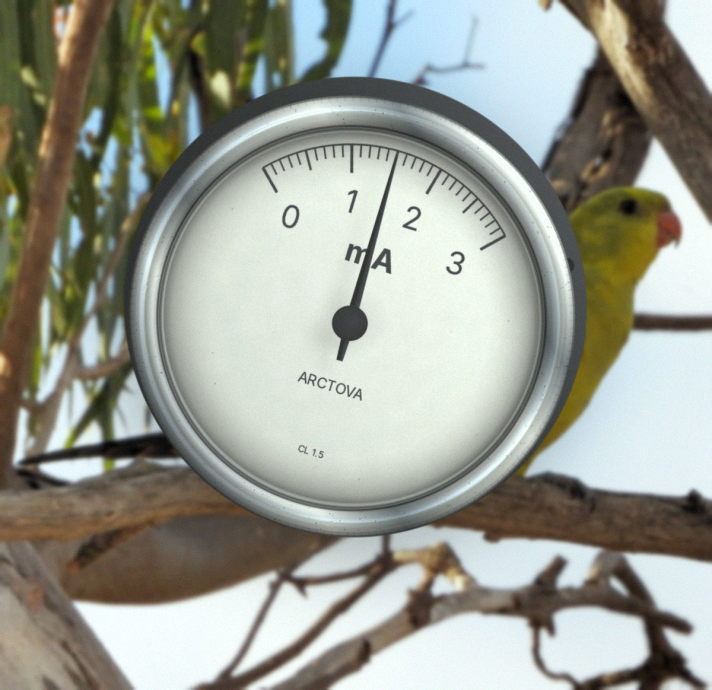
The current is 1.5 (mA)
